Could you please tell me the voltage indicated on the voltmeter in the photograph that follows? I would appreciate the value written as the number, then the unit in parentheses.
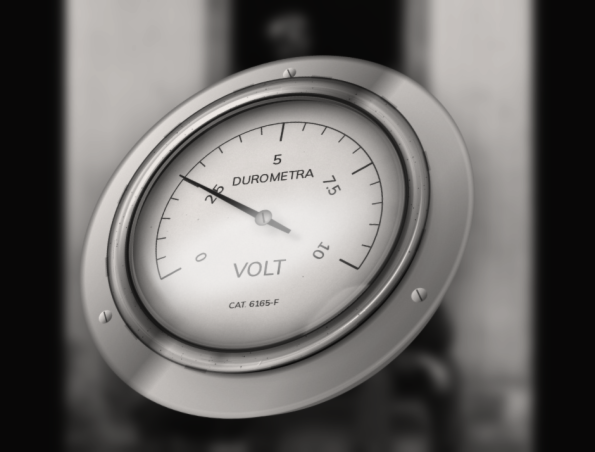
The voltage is 2.5 (V)
